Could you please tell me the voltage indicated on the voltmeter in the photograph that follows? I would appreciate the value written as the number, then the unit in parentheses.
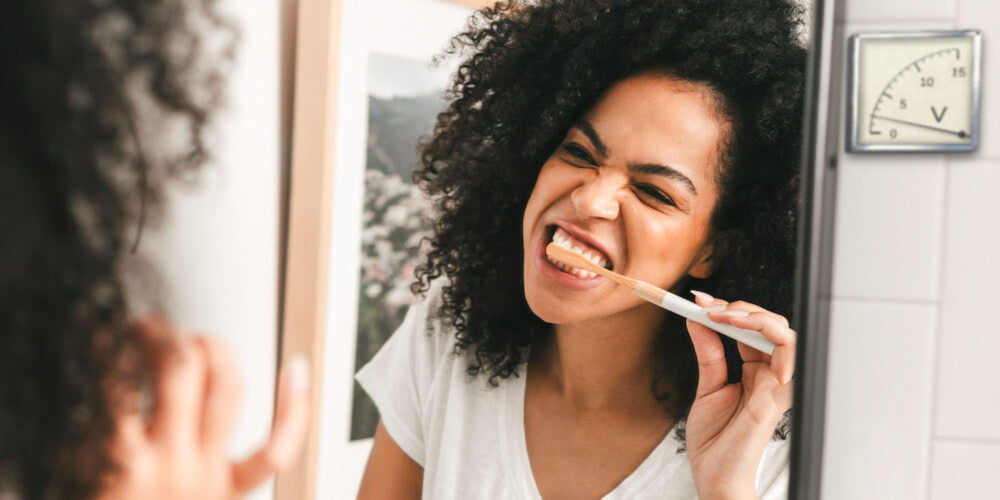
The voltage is 2 (V)
